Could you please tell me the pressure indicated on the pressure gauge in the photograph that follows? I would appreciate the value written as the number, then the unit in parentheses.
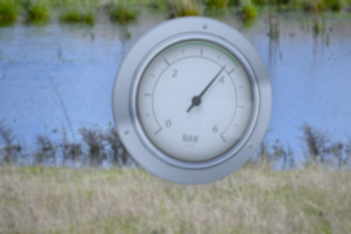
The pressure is 3.75 (bar)
